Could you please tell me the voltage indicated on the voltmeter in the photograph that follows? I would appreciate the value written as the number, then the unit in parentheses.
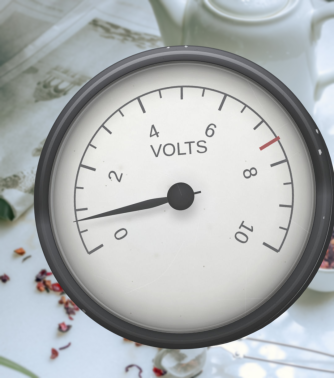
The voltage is 0.75 (V)
